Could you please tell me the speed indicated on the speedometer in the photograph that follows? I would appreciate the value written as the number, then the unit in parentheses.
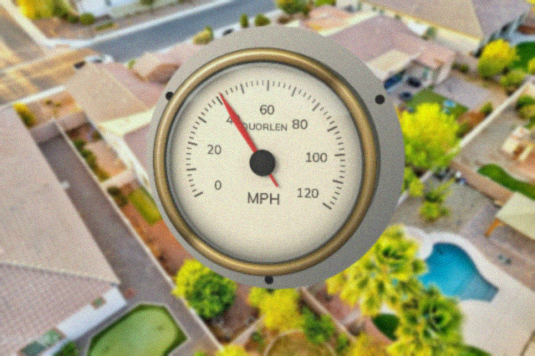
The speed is 42 (mph)
